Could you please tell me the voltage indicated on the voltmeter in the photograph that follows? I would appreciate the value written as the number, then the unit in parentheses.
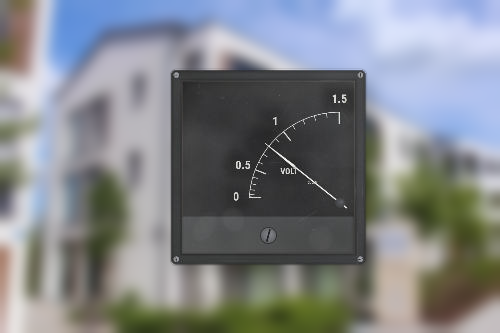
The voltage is 0.8 (V)
